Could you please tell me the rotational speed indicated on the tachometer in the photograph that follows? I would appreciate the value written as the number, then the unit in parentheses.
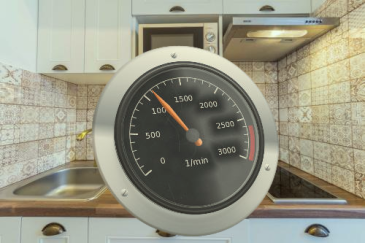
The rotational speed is 1100 (rpm)
